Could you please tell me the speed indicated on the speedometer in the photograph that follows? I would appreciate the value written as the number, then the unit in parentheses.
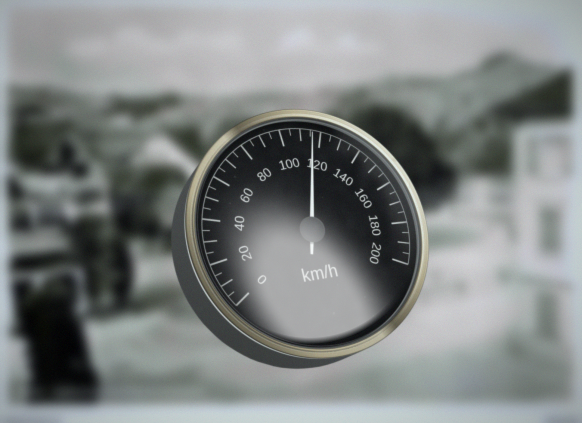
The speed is 115 (km/h)
